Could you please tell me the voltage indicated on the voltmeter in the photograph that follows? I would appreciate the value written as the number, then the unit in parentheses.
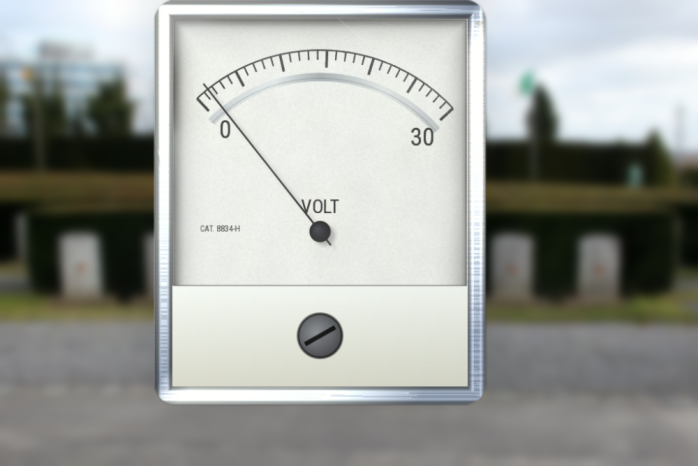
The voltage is 1.5 (V)
